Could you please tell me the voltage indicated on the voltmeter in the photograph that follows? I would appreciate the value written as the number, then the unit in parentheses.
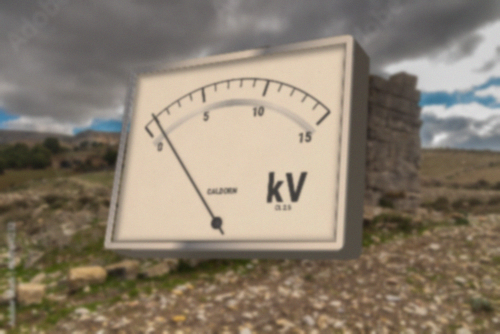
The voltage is 1 (kV)
